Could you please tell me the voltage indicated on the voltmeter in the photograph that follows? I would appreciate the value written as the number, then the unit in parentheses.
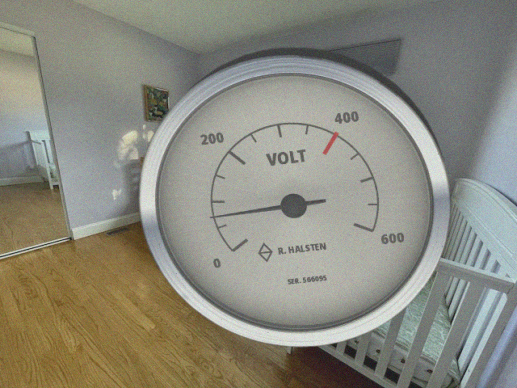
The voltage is 75 (V)
